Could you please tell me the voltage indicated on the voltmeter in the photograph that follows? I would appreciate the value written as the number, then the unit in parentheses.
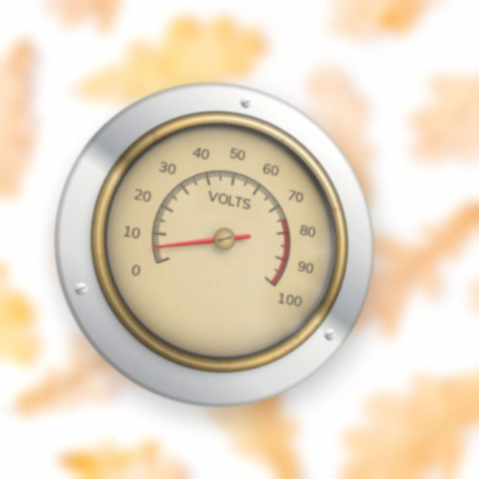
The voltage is 5 (V)
